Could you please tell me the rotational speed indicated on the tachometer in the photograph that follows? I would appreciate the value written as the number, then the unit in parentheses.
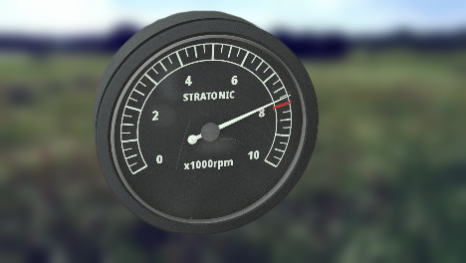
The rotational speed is 7750 (rpm)
